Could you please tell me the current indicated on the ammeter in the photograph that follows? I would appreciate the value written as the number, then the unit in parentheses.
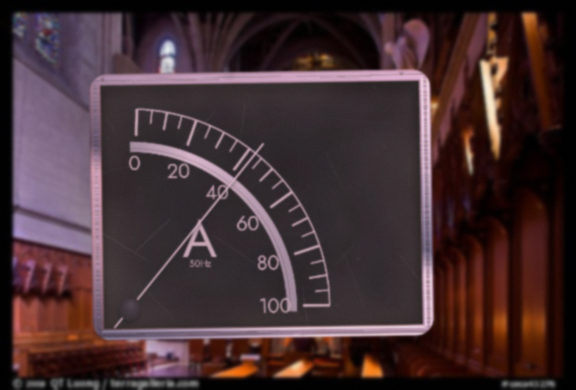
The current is 42.5 (A)
